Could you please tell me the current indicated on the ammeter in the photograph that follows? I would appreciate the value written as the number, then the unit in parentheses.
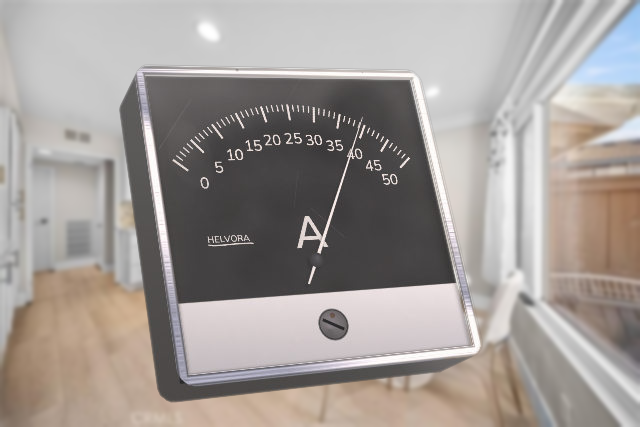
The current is 39 (A)
